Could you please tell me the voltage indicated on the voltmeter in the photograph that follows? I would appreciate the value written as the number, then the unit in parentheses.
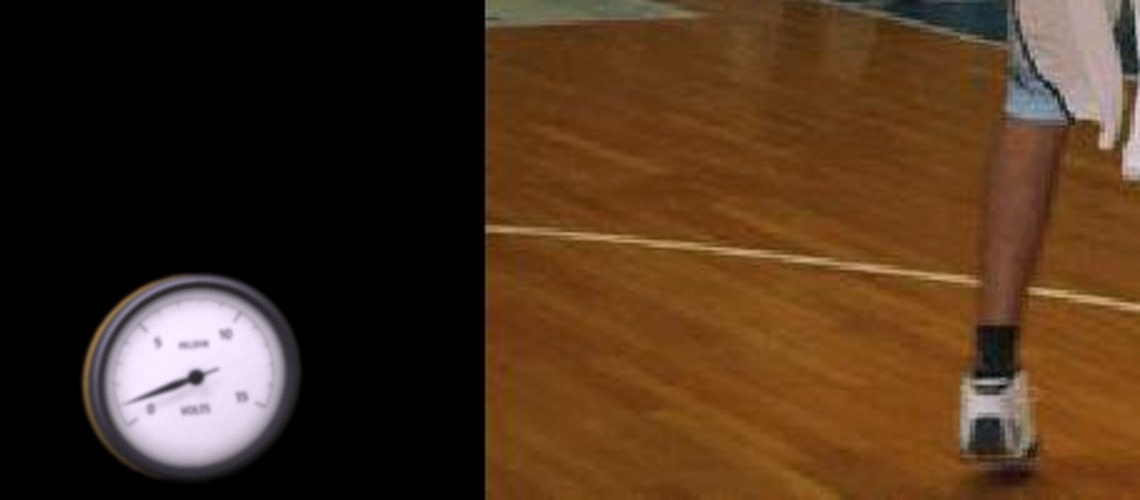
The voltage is 1 (V)
